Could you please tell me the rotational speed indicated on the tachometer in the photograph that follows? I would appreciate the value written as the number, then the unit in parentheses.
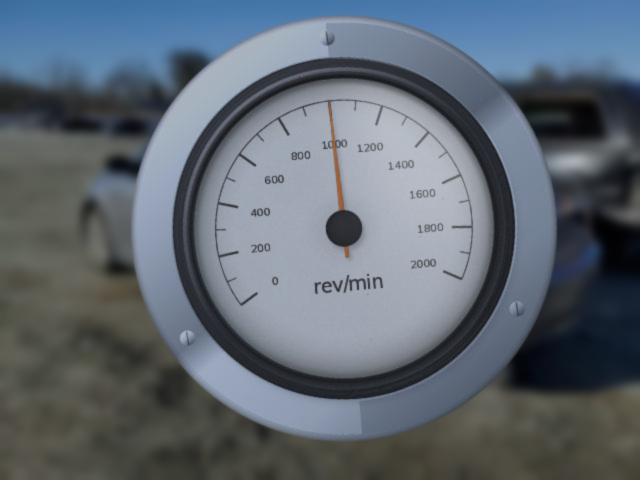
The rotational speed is 1000 (rpm)
